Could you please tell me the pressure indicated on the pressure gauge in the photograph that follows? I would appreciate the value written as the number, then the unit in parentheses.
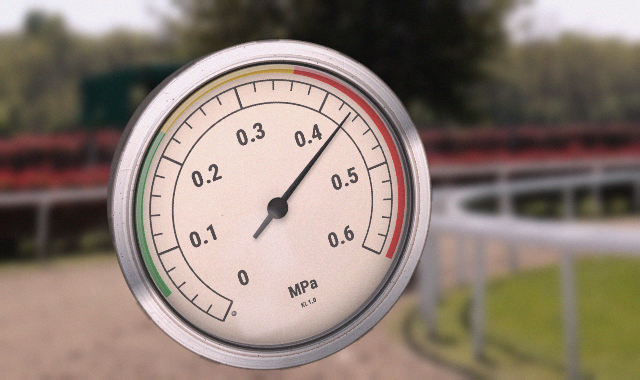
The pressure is 0.43 (MPa)
